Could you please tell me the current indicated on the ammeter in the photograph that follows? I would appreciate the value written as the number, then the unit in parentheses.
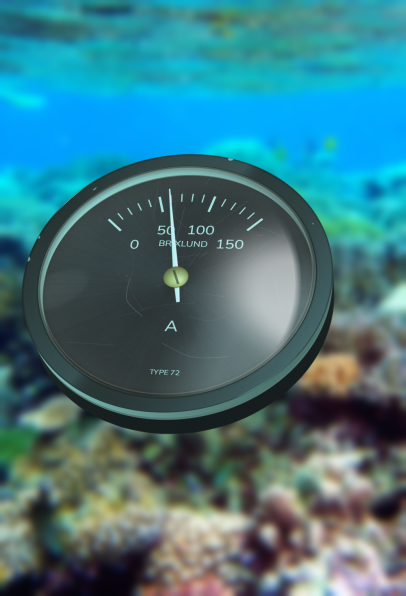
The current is 60 (A)
